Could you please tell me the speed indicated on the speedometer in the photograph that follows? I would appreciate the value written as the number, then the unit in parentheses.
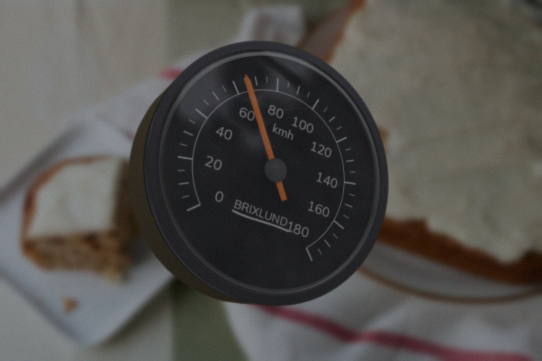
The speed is 65 (km/h)
